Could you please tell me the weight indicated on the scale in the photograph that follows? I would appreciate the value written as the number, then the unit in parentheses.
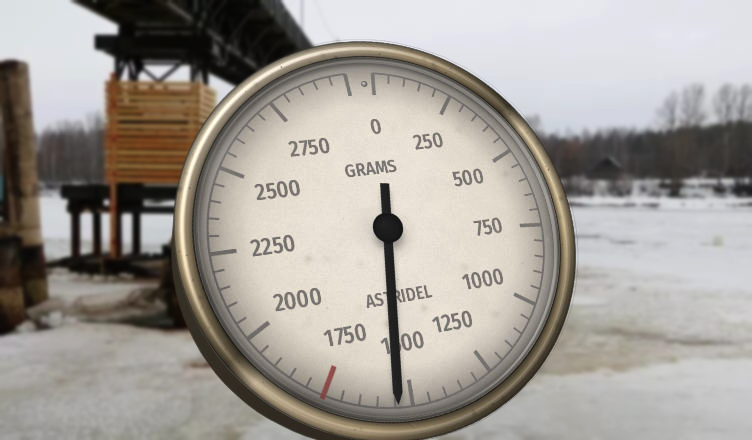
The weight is 1550 (g)
